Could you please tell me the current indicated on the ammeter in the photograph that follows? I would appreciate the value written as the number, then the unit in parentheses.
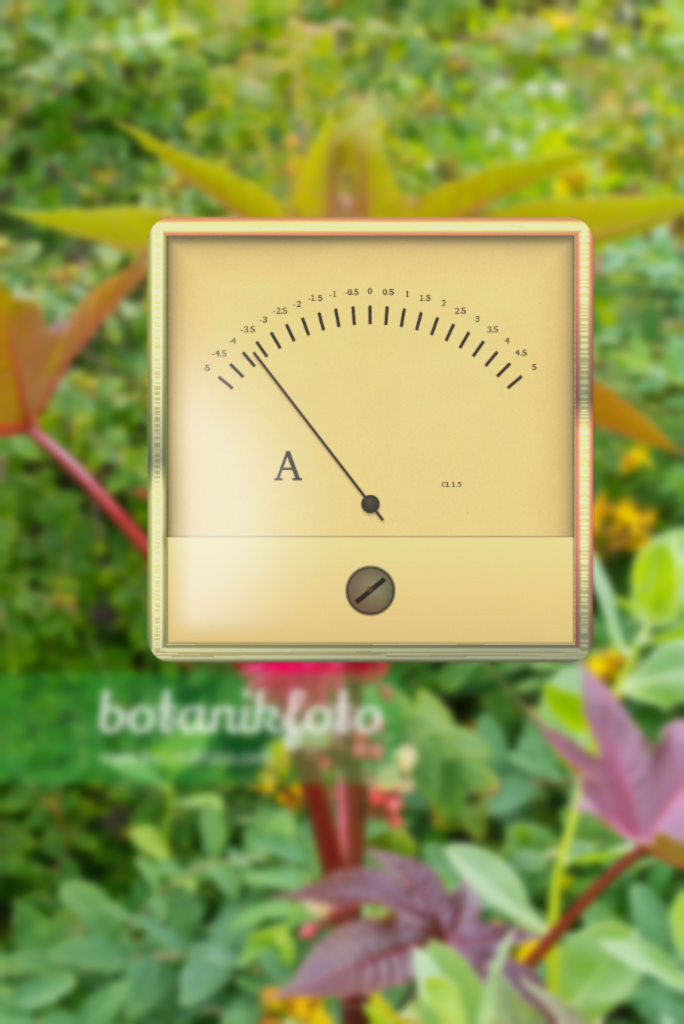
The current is -3.75 (A)
